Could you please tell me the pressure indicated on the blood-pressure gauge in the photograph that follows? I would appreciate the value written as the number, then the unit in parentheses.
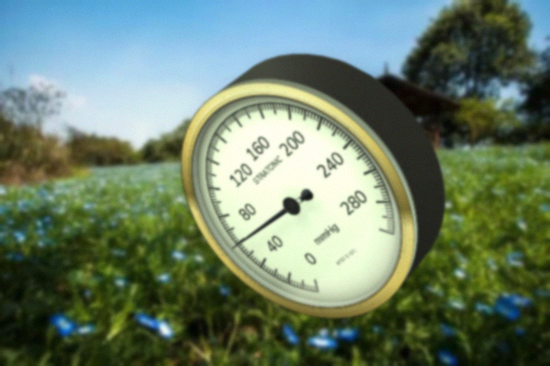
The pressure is 60 (mmHg)
